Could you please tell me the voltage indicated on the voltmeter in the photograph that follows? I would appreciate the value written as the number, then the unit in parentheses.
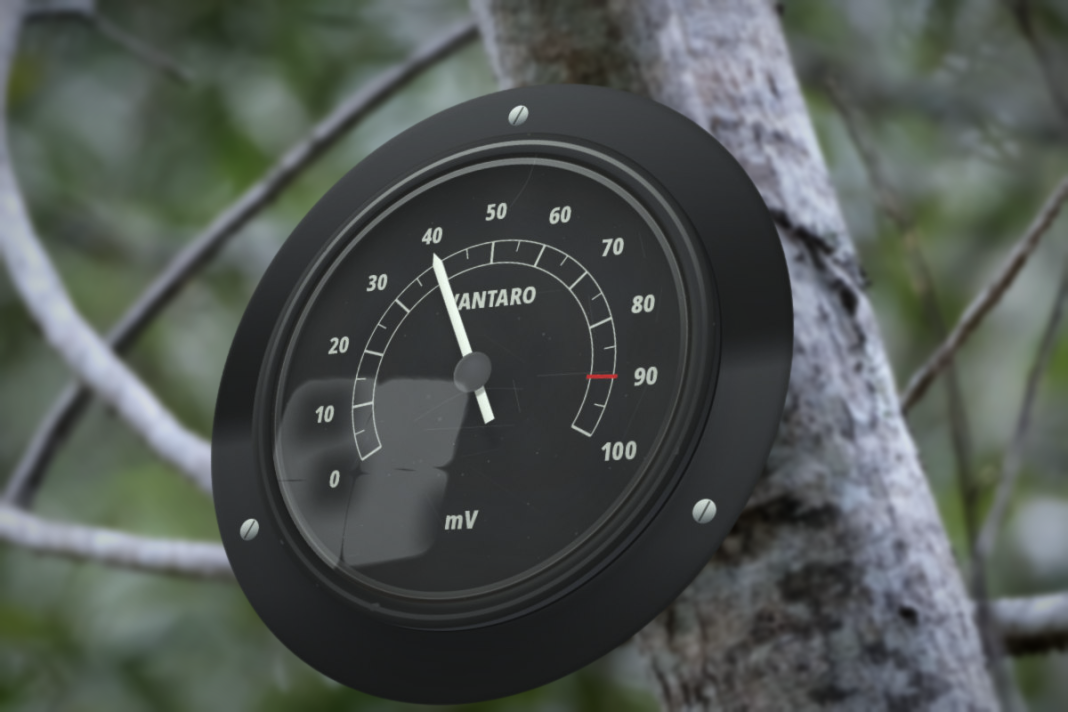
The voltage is 40 (mV)
